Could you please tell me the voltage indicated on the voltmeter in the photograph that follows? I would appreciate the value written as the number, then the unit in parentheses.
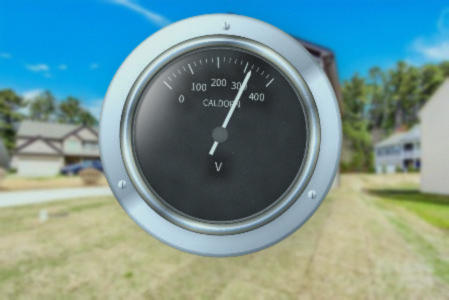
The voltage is 320 (V)
